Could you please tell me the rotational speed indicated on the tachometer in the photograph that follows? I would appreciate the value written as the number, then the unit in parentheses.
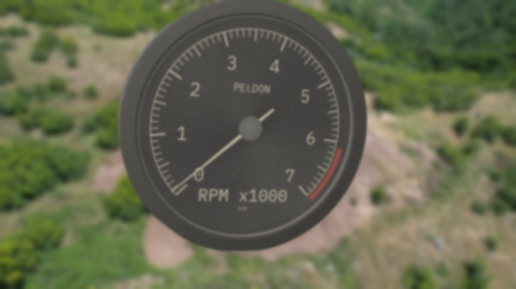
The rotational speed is 100 (rpm)
